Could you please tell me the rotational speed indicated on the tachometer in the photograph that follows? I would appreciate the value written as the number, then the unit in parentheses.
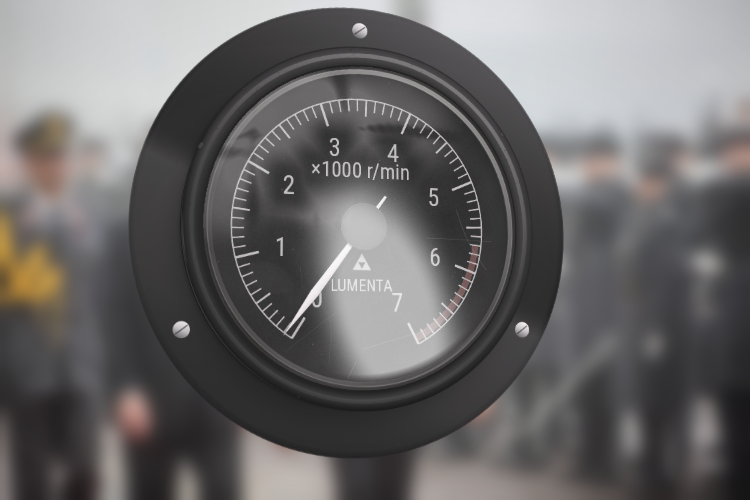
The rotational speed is 100 (rpm)
